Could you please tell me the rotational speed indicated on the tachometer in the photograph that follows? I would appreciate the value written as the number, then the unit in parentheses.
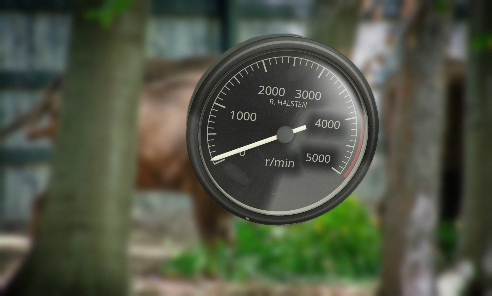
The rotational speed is 100 (rpm)
